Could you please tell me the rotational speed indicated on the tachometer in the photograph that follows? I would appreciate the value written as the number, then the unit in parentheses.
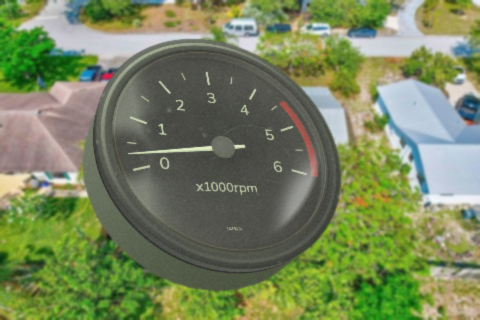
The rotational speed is 250 (rpm)
